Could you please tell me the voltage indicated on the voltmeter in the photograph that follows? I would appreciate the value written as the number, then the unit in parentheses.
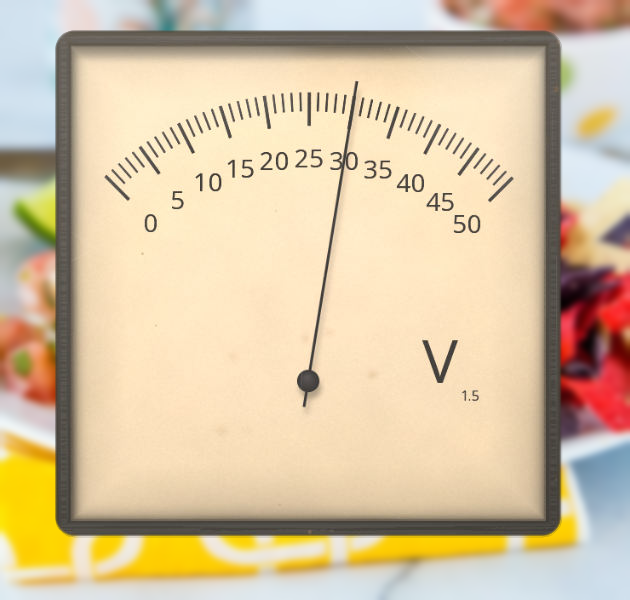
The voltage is 30 (V)
